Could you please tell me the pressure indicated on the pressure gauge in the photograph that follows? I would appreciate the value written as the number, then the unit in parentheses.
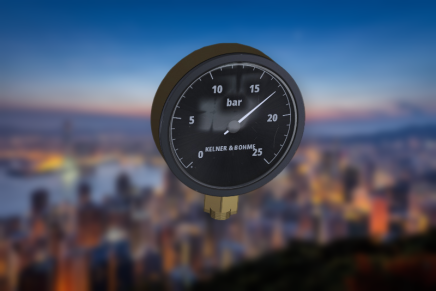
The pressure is 17 (bar)
